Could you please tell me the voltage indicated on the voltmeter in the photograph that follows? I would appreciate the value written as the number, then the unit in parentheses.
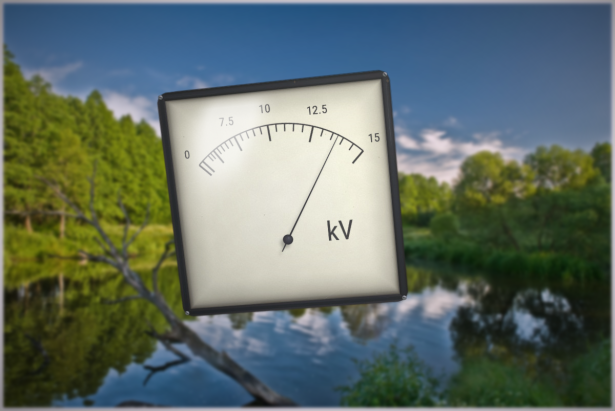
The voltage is 13.75 (kV)
